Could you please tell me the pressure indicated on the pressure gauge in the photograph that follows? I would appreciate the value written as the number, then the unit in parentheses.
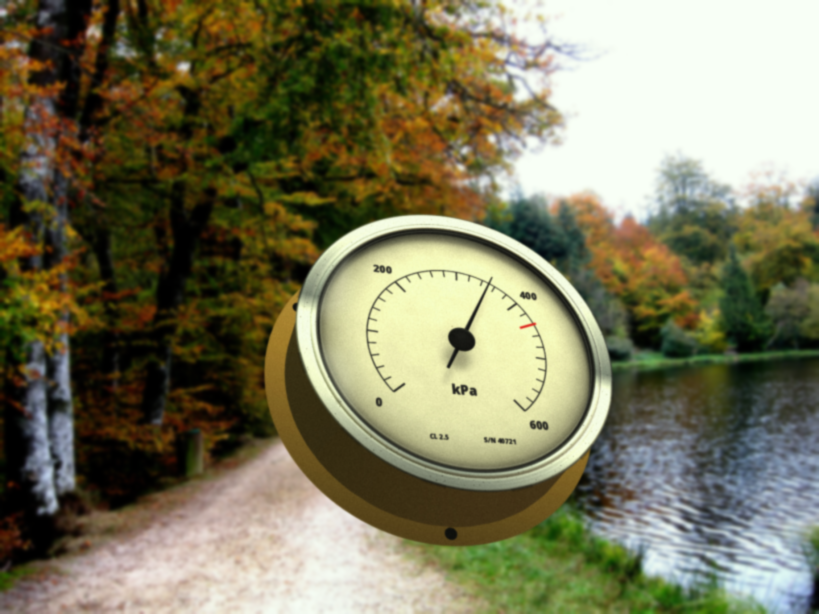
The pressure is 350 (kPa)
